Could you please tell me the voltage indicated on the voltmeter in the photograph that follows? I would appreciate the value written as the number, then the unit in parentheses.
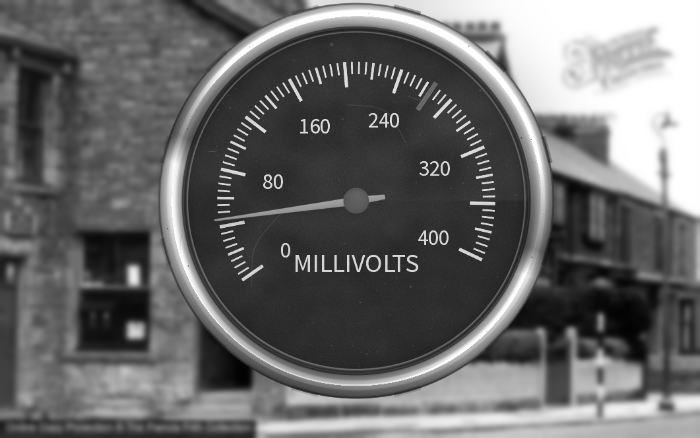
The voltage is 45 (mV)
